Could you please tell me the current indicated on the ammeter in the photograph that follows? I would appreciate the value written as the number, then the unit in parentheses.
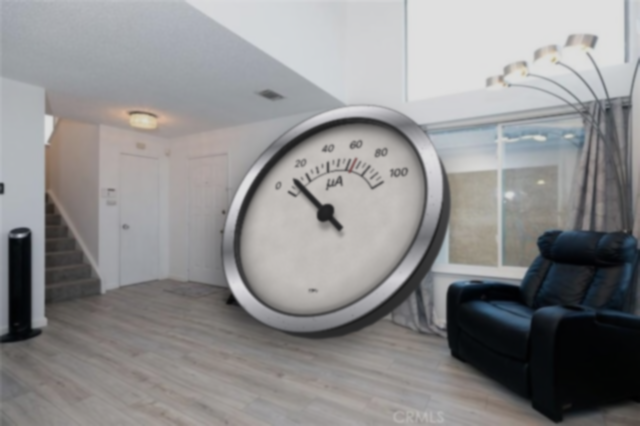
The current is 10 (µA)
